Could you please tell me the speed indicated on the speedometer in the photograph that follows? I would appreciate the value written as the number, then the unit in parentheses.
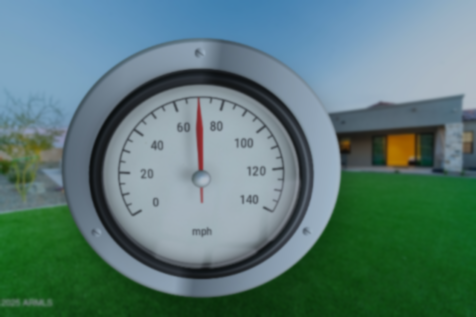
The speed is 70 (mph)
